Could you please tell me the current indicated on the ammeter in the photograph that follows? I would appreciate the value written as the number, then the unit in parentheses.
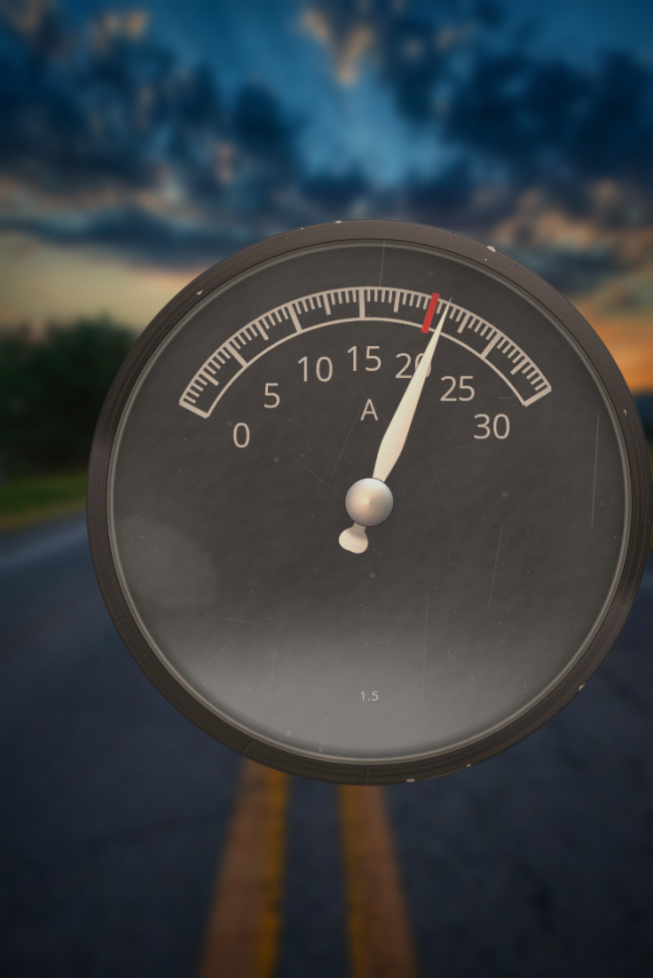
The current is 21 (A)
